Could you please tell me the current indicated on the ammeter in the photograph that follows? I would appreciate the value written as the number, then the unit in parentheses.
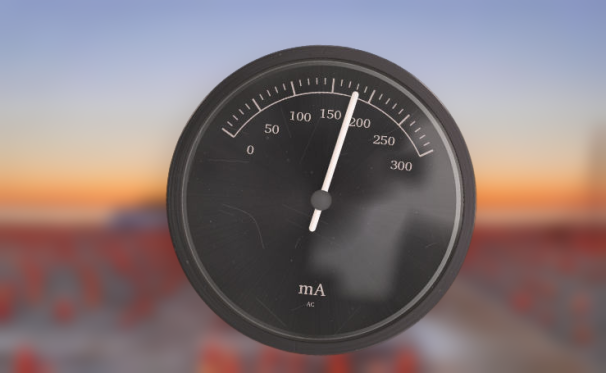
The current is 180 (mA)
